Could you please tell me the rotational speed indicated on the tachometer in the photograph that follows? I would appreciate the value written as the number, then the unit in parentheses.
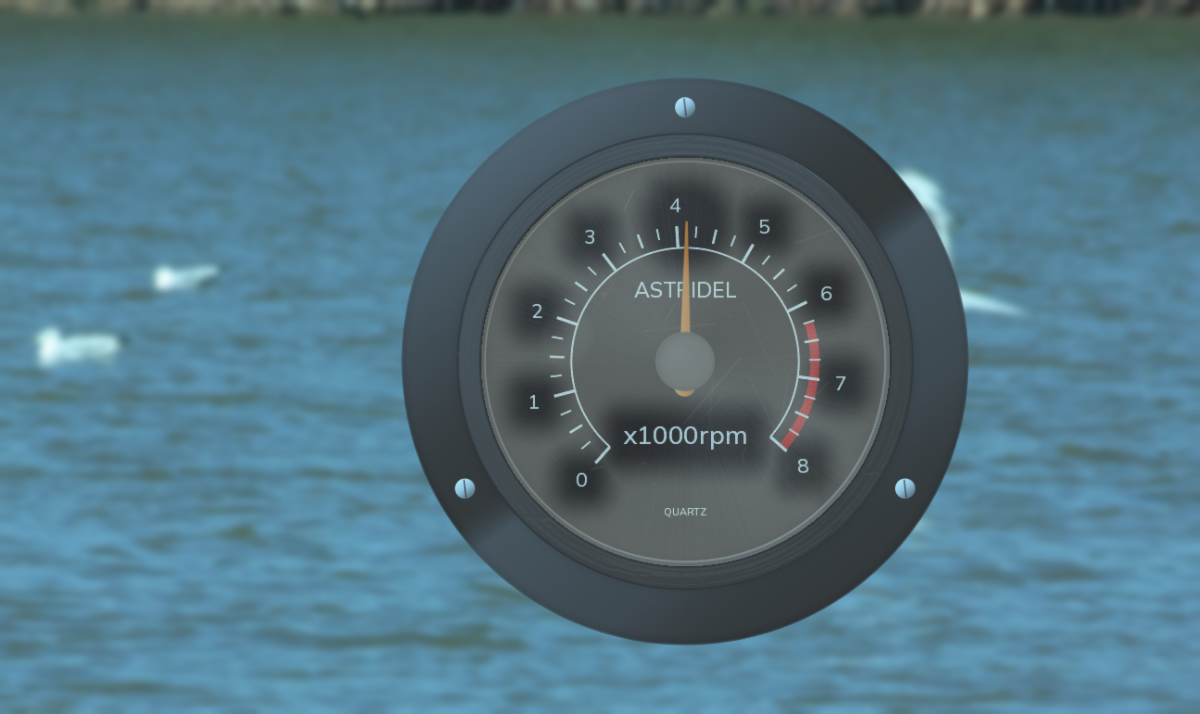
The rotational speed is 4125 (rpm)
